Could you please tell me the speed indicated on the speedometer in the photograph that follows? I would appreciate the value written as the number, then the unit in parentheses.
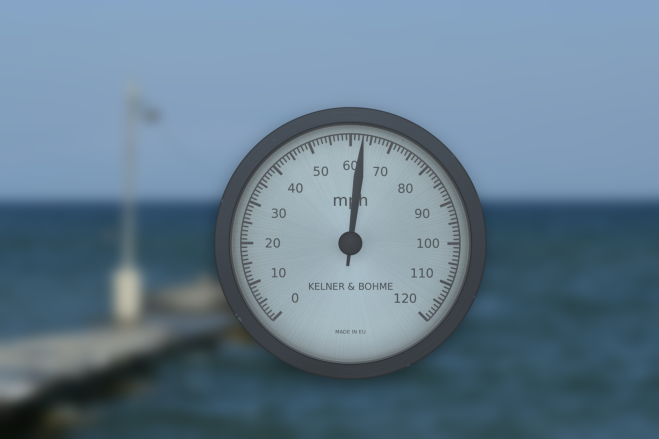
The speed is 63 (mph)
